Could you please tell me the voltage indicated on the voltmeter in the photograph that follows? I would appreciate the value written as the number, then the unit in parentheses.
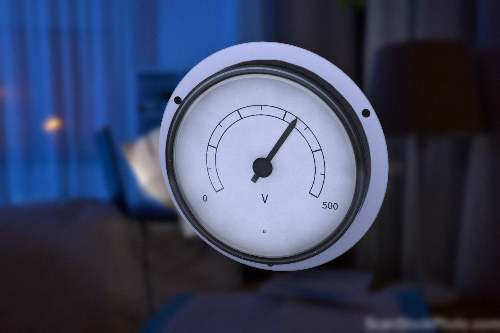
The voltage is 325 (V)
